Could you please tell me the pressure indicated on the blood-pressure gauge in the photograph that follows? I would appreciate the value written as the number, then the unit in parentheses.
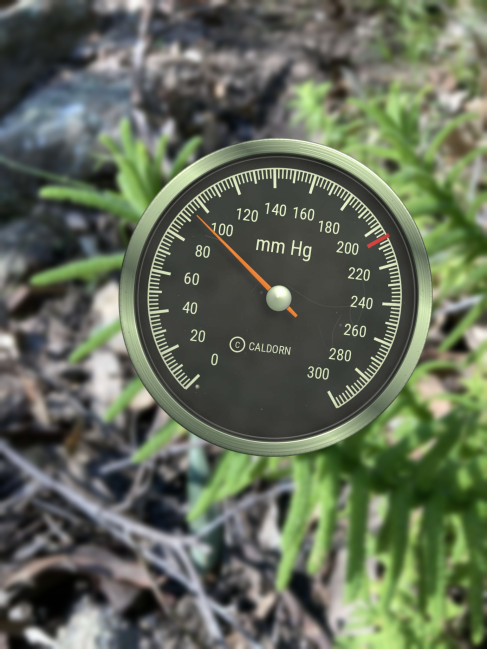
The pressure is 94 (mmHg)
